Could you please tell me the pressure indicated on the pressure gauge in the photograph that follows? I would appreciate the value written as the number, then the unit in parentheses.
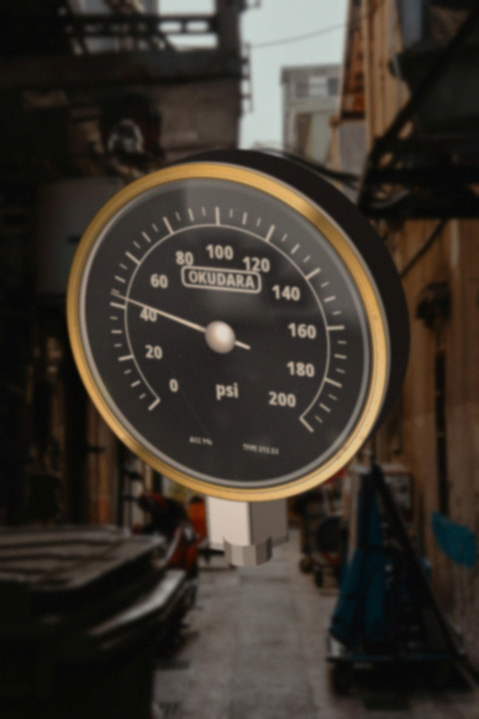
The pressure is 45 (psi)
